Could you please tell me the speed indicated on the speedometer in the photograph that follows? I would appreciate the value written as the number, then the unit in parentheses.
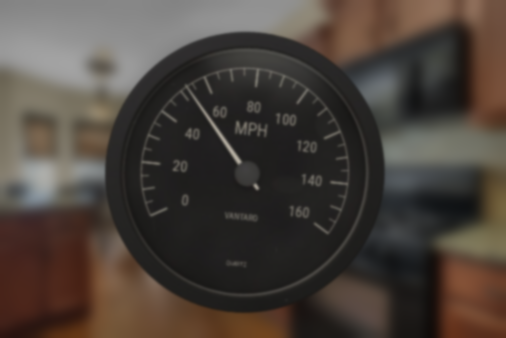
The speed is 52.5 (mph)
